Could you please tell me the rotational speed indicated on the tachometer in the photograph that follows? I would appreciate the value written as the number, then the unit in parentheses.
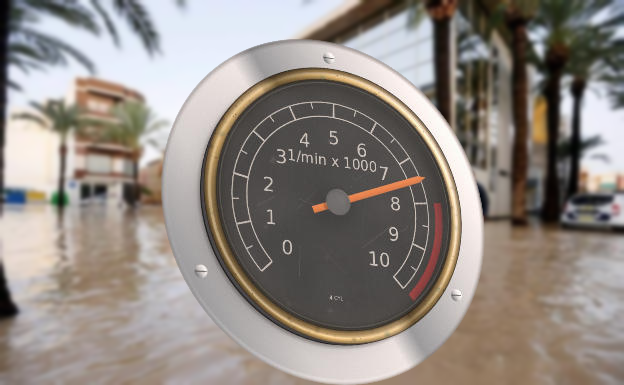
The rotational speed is 7500 (rpm)
